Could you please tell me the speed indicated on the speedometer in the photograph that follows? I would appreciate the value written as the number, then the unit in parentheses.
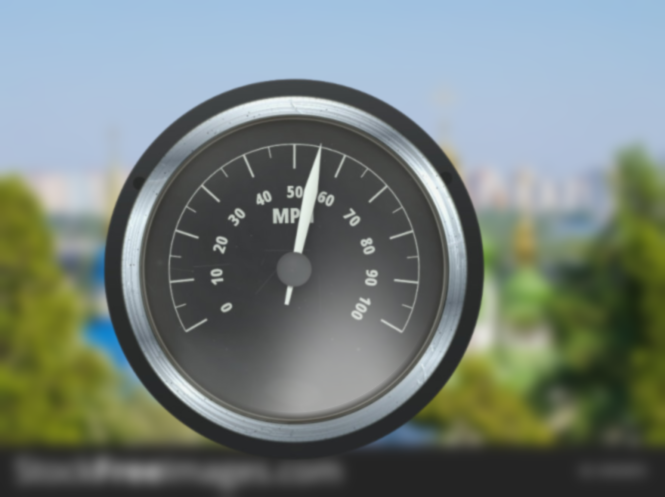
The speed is 55 (mph)
